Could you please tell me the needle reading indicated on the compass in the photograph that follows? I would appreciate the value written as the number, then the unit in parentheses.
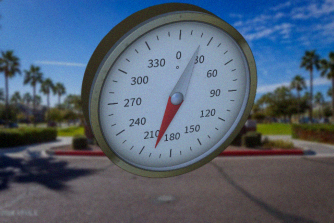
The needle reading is 200 (°)
